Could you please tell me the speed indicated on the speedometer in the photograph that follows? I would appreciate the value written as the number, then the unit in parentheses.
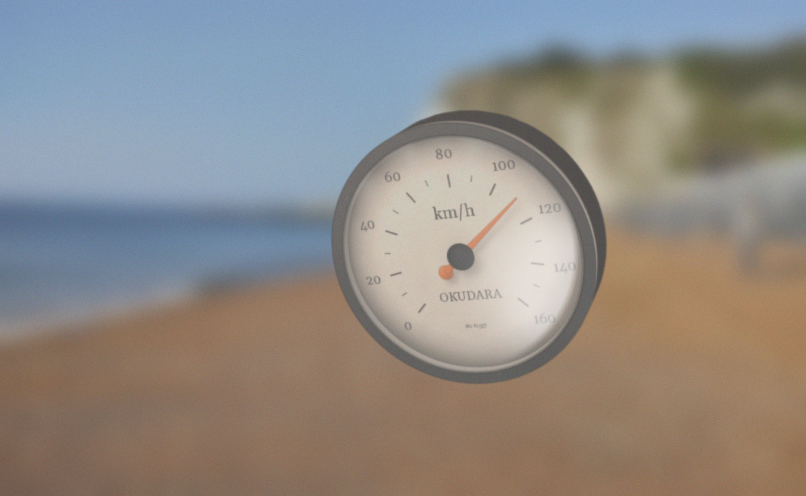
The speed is 110 (km/h)
